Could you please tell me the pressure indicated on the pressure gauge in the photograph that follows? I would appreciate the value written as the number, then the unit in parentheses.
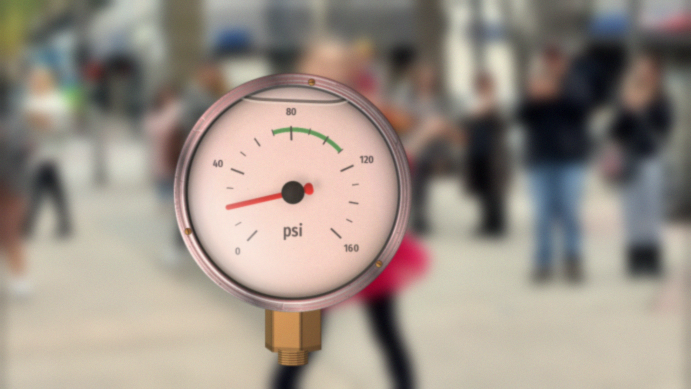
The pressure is 20 (psi)
